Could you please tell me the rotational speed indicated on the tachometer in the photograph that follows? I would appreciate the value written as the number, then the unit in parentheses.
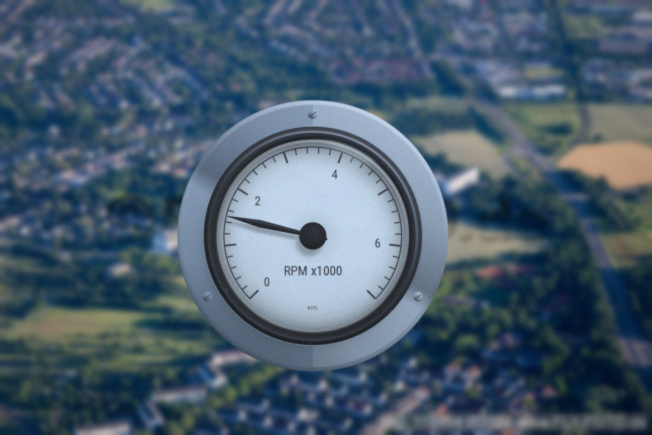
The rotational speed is 1500 (rpm)
